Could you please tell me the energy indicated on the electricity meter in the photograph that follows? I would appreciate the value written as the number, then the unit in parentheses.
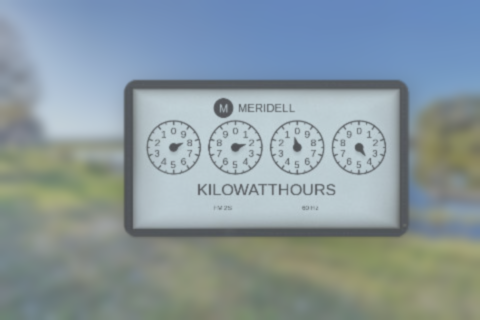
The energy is 8204 (kWh)
